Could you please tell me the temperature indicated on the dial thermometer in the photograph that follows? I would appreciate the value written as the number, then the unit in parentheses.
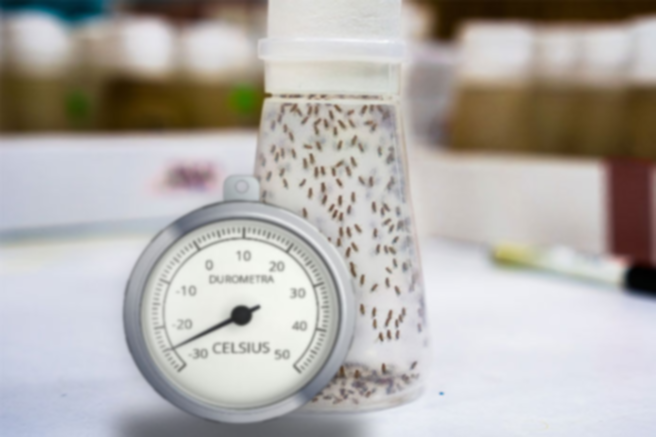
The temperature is -25 (°C)
